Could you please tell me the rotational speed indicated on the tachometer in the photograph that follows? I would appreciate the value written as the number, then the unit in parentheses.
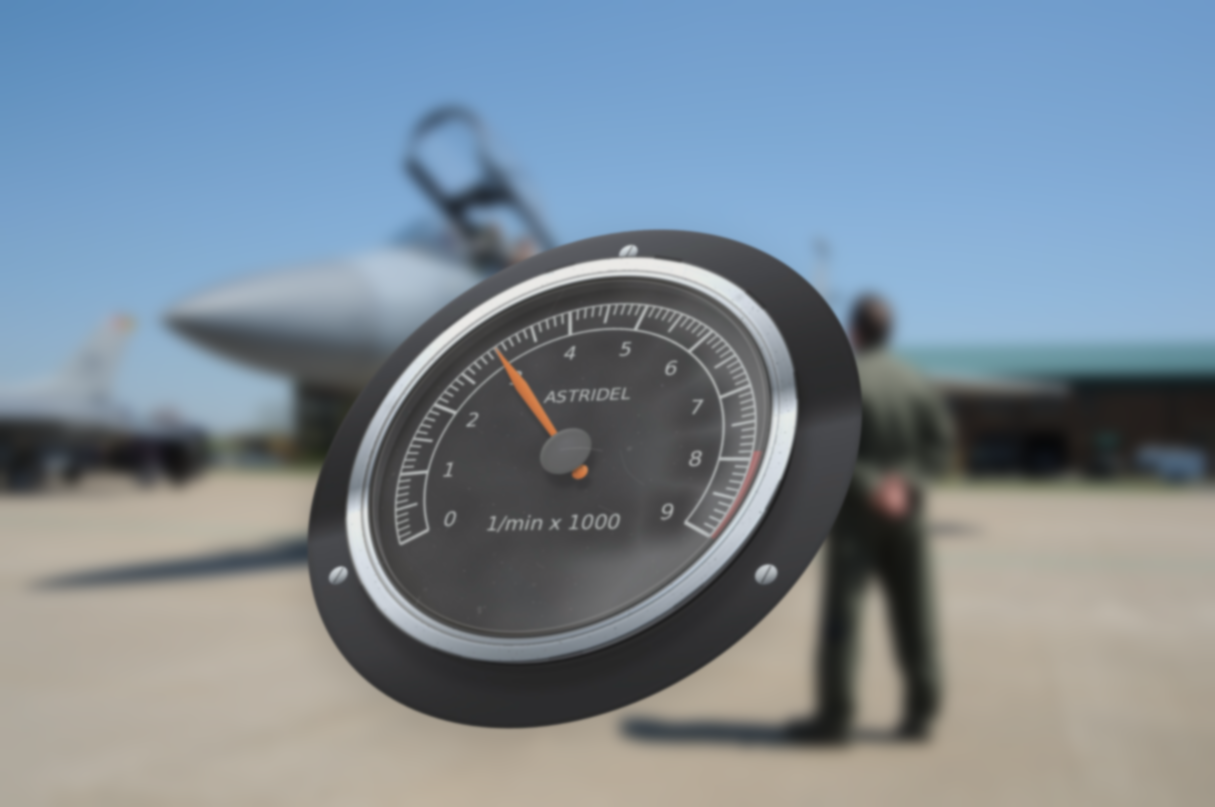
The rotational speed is 3000 (rpm)
